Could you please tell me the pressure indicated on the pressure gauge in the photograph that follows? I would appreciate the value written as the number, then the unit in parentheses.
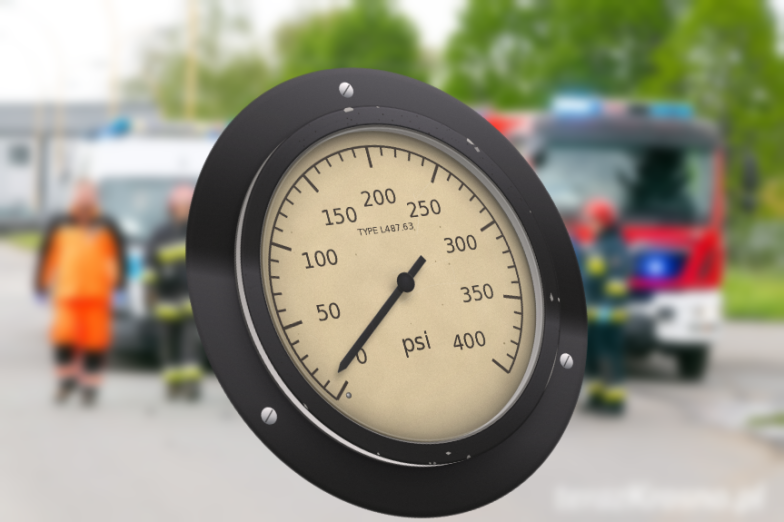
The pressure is 10 (psi)
